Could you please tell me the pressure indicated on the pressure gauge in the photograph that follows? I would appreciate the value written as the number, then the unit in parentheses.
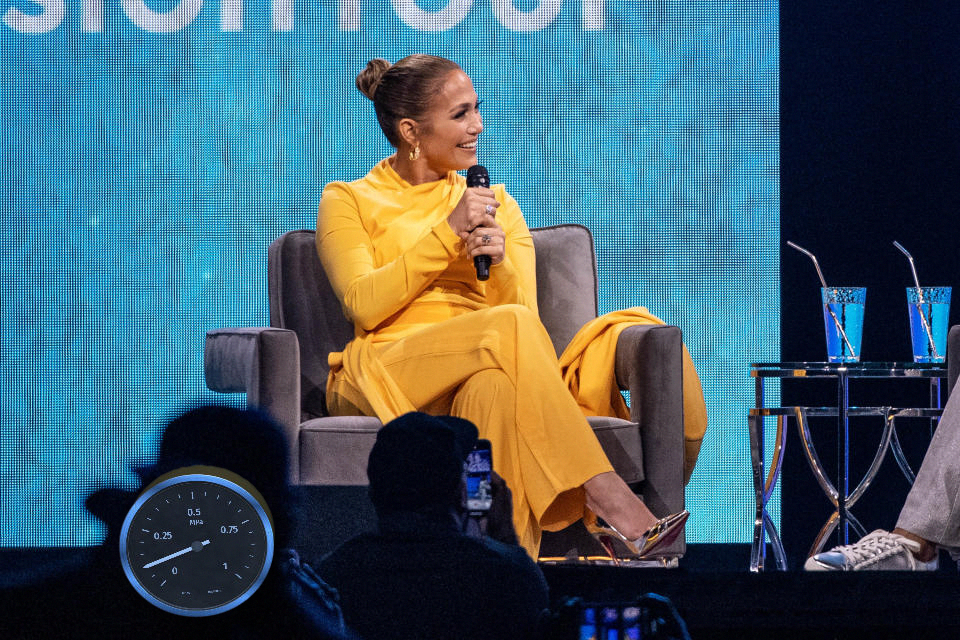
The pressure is 0.1 (MPa)
